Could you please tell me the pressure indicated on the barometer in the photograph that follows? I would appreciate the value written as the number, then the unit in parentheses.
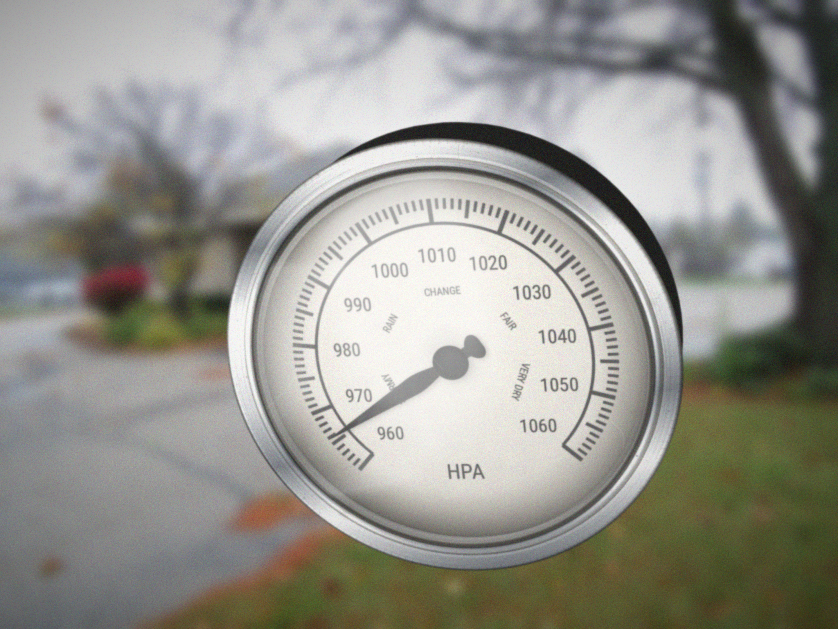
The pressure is 966 (hPa)
